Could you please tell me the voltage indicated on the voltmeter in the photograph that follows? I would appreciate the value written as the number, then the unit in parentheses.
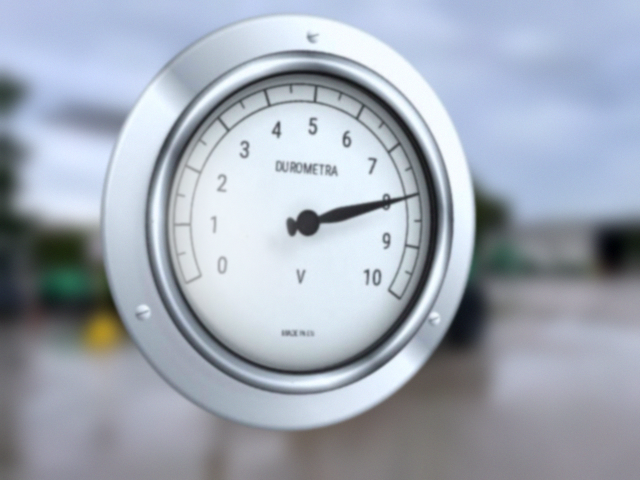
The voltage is 8 (V)
